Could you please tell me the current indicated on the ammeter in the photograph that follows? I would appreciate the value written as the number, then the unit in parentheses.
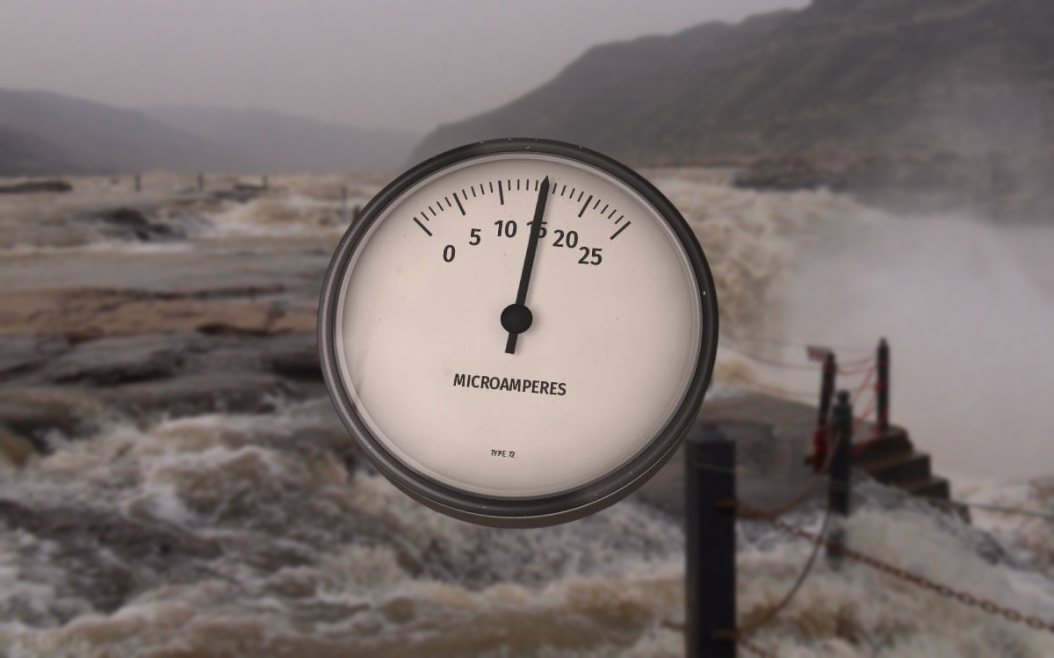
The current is 15 (µA)
